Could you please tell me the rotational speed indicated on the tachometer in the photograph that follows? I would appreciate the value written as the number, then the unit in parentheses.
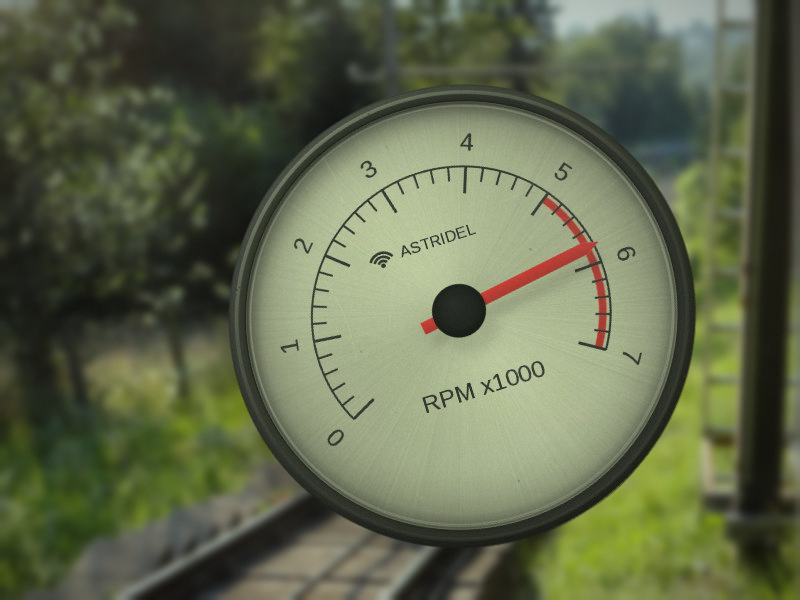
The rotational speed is 5800 (rpm)
